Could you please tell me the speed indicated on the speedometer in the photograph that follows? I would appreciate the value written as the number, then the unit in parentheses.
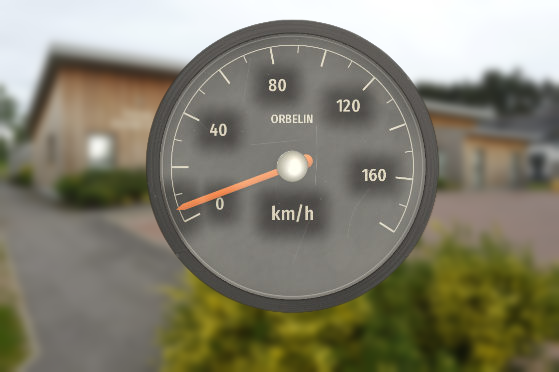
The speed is 5 (km/h)
